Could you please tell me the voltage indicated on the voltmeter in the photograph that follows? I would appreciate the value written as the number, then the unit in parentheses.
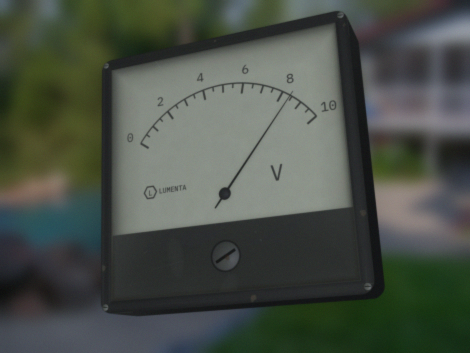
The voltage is 8.5 (V)
